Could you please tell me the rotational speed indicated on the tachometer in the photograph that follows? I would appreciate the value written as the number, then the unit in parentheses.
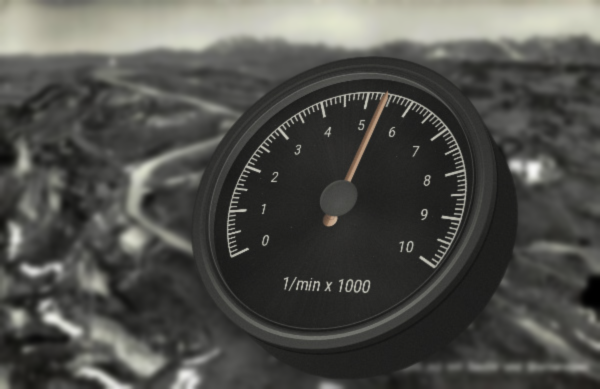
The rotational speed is 5500 (rpm)
